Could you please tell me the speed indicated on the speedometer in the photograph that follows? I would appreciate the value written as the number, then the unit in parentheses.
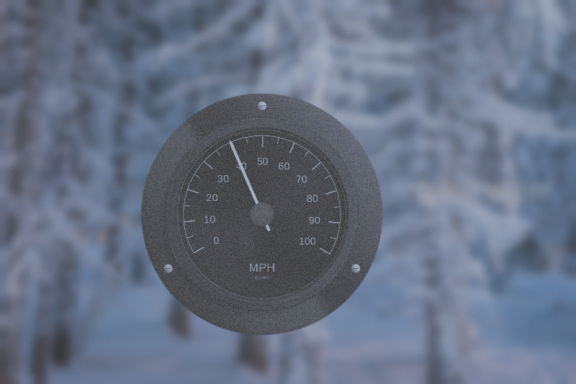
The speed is 40 (mph)
